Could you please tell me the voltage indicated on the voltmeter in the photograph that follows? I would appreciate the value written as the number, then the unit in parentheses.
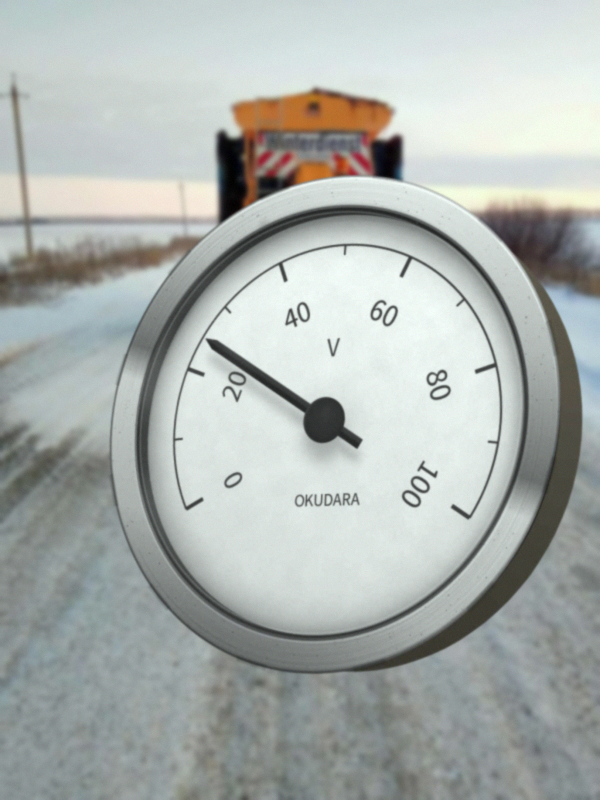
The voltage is 25 (V)
